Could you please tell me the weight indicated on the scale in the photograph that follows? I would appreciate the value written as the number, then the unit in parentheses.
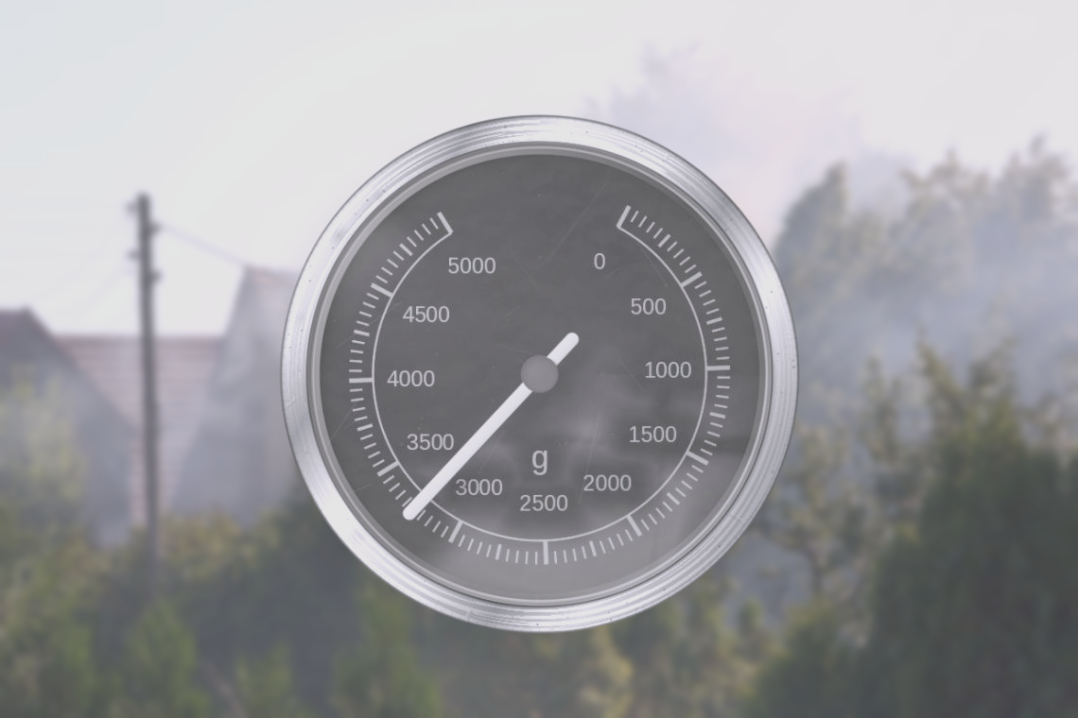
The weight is 3250 (g)
